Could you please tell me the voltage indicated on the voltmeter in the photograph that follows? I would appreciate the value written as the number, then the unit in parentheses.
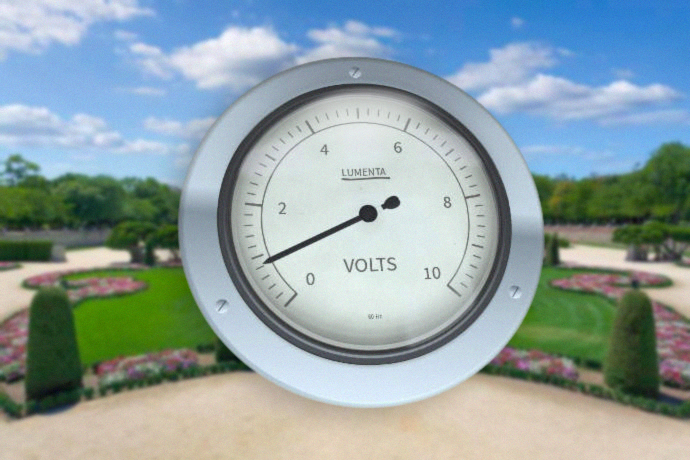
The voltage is 0.8 (V)
